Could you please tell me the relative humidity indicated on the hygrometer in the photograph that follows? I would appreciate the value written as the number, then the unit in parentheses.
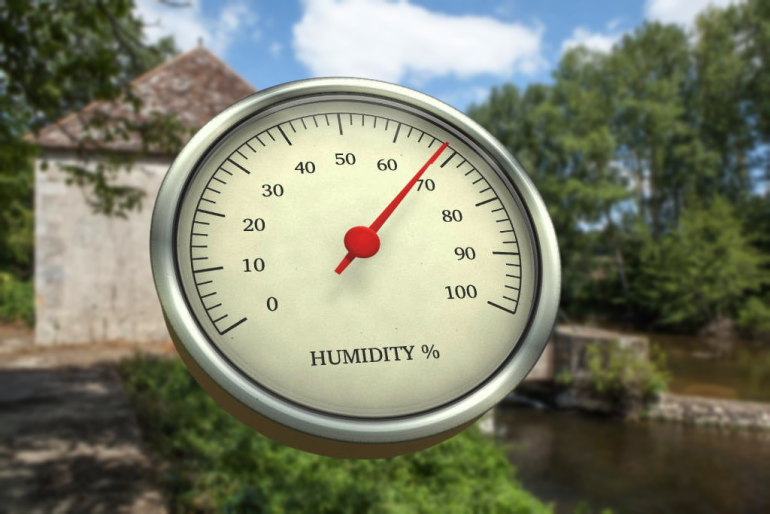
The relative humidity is 68 (%)
